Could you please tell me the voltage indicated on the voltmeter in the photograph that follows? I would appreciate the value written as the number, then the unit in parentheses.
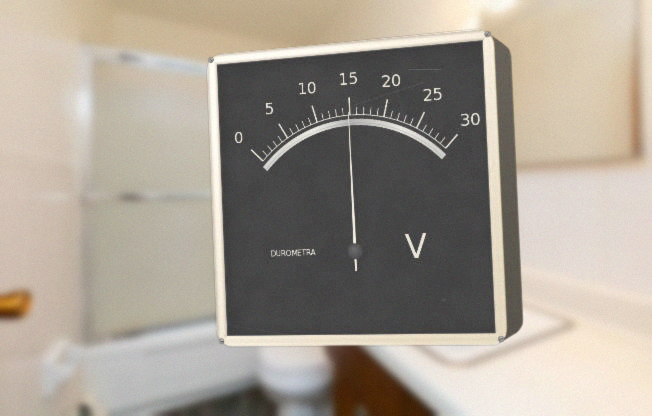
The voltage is 15 (V)
